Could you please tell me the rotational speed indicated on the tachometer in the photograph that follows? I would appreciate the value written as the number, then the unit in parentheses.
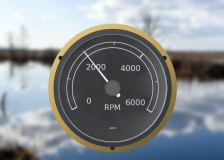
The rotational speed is 2000 (rpm)
